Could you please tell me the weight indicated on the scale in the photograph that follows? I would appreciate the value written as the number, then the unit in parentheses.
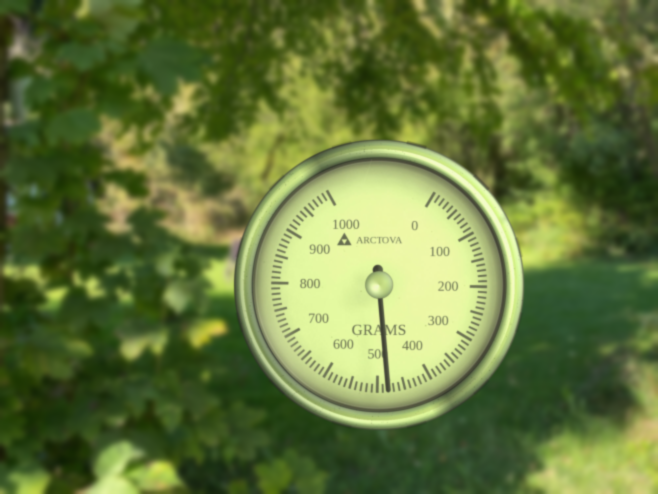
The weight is 480 (g)
